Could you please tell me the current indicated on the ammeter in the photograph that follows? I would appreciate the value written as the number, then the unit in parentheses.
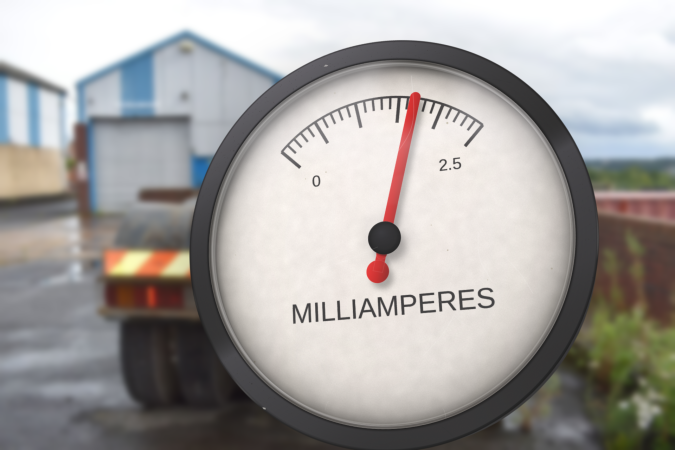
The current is 1.7 (mA)
